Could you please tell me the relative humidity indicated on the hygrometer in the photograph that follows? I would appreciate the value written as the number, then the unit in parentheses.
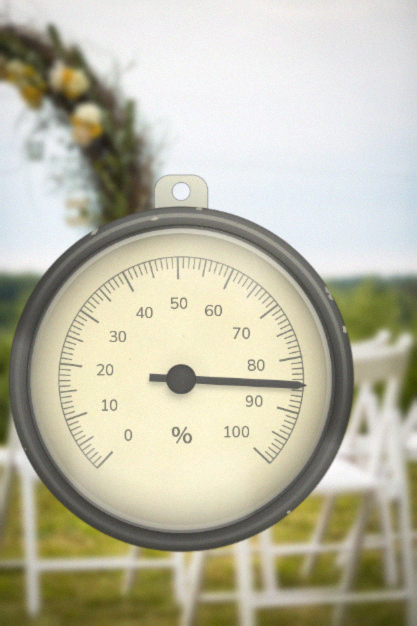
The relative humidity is 85 (%)
